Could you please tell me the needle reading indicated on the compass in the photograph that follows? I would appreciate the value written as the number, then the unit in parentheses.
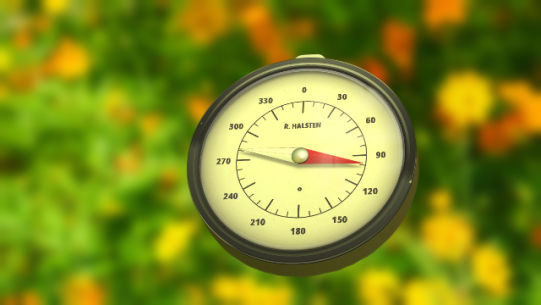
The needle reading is 100 (°)
